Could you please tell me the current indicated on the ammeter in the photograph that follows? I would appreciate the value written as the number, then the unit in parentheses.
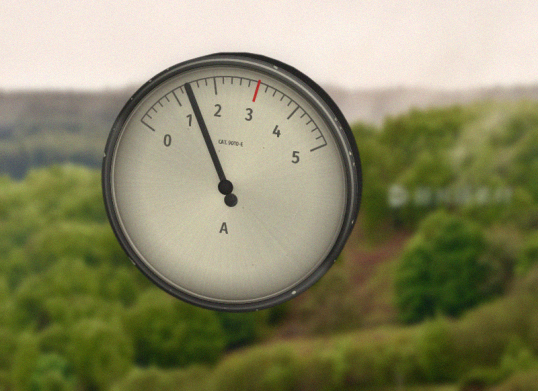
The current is 1.4 (A)
